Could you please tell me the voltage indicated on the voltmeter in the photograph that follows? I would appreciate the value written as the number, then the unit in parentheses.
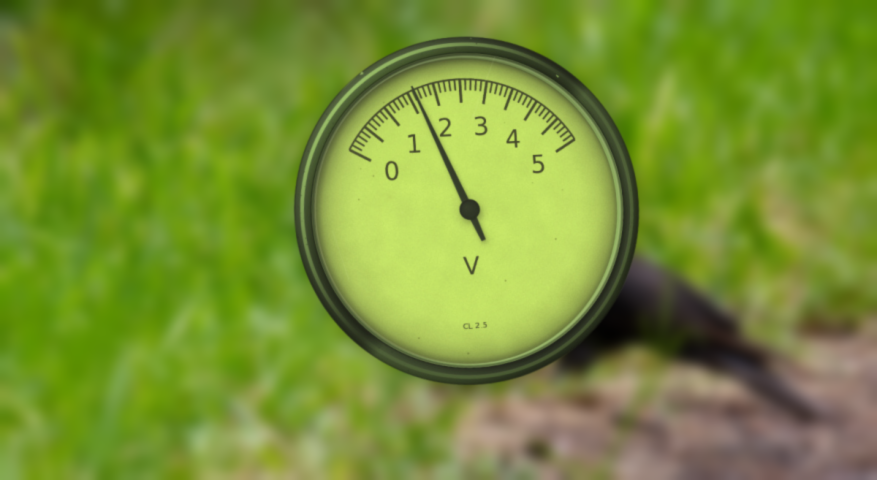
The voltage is 1.6 (V)
